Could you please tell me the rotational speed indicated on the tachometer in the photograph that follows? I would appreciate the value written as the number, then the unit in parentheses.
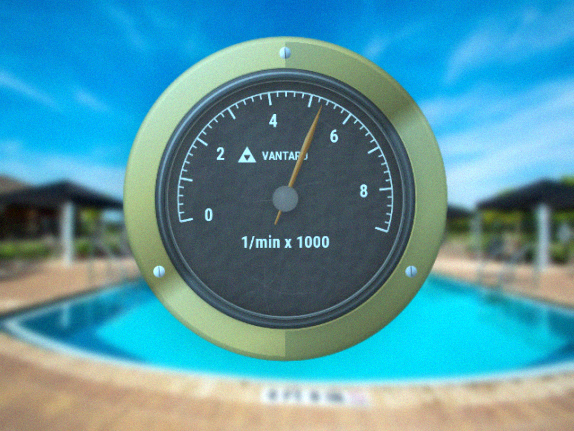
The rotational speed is 5300 (rpm)
